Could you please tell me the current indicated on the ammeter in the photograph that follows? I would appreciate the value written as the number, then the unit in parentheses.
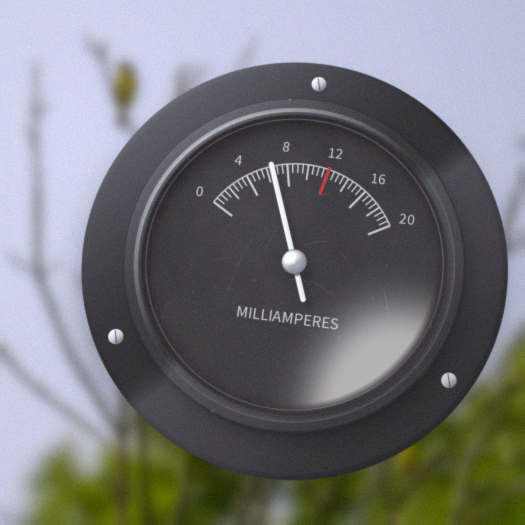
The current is 6.5 (mA)
